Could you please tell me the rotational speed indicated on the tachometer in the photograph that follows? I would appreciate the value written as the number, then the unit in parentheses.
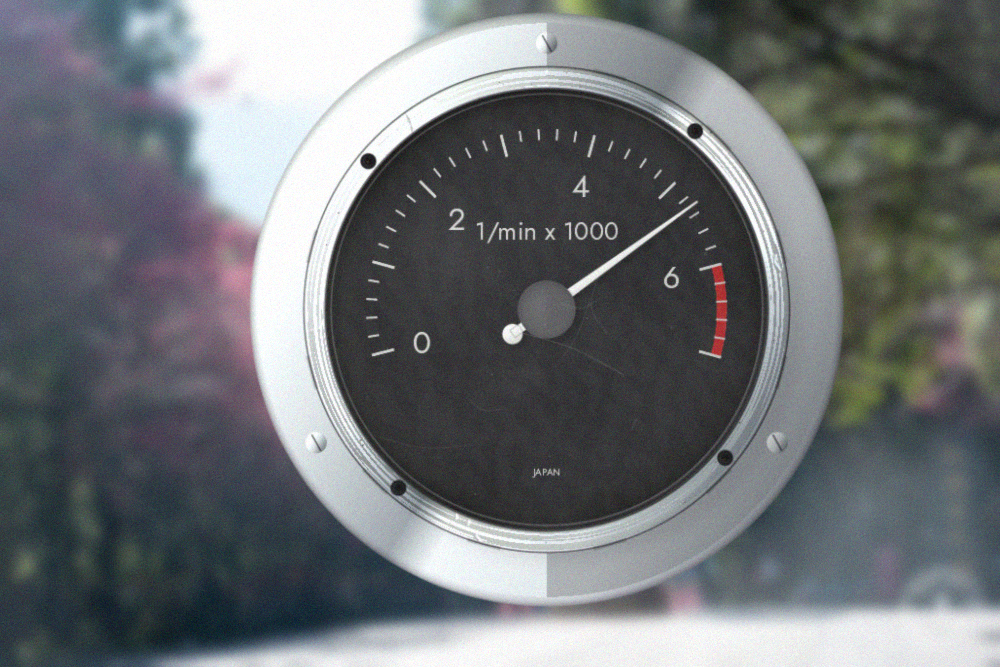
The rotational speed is 5300 (rpm)
